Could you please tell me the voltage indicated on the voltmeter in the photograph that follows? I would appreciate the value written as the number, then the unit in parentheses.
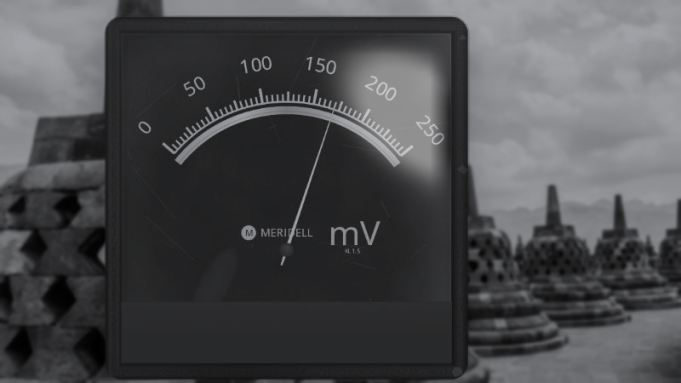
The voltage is 170 (mV)
